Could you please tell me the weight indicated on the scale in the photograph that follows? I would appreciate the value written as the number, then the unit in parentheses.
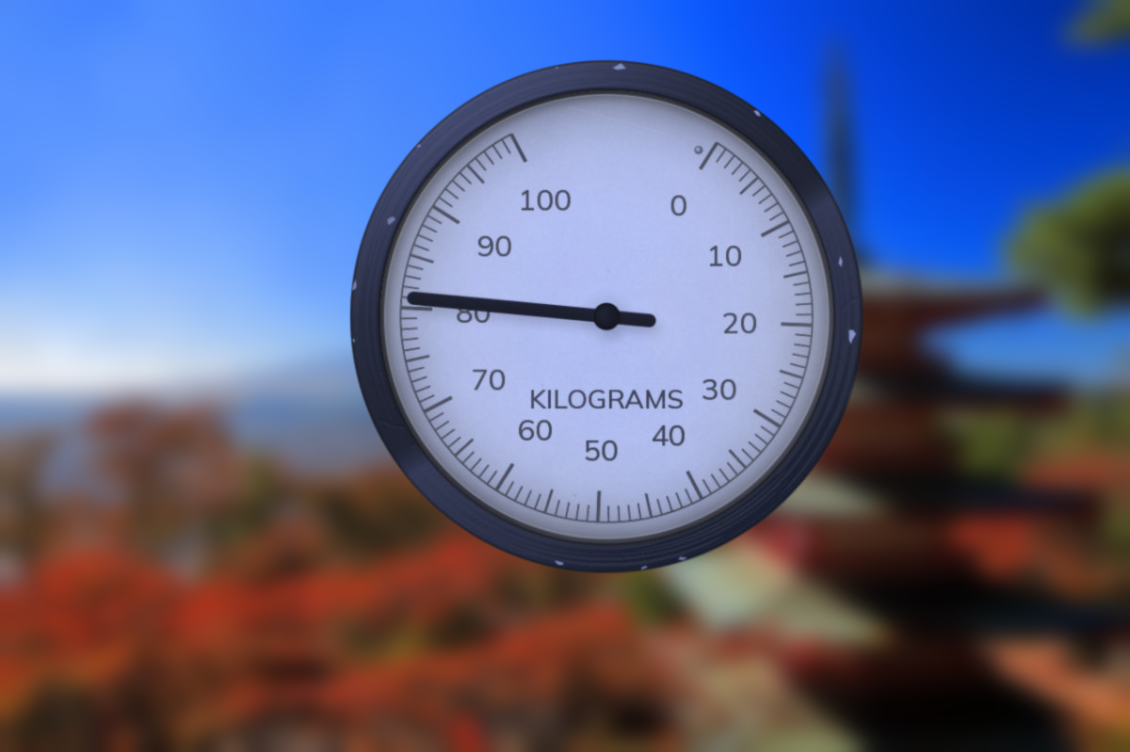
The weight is 81 (kg)
